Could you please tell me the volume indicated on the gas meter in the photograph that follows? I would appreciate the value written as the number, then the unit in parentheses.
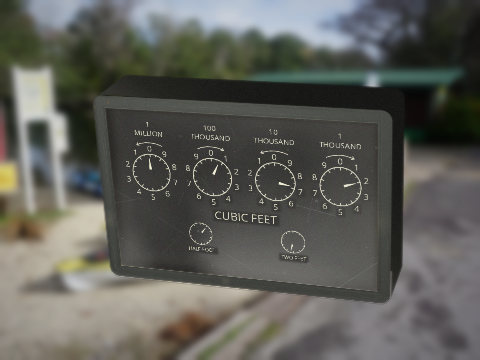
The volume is 7200 (ft³)
